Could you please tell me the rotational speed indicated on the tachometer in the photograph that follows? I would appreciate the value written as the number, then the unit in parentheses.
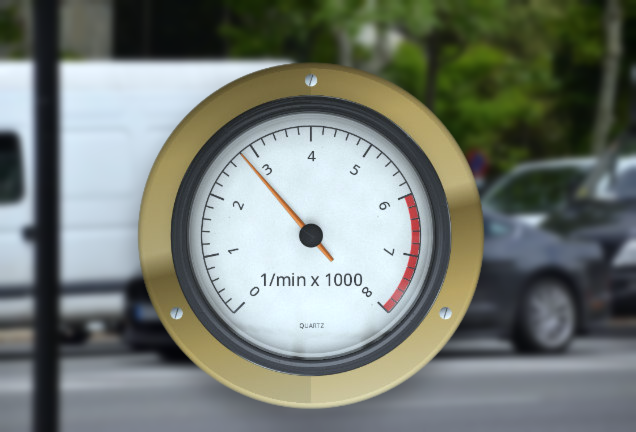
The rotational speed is 2800 (rpm)
